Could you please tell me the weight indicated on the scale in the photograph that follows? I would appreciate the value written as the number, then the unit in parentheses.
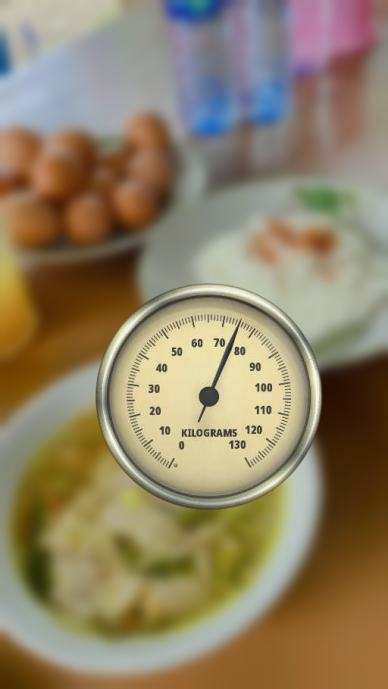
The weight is 75 (kg)
